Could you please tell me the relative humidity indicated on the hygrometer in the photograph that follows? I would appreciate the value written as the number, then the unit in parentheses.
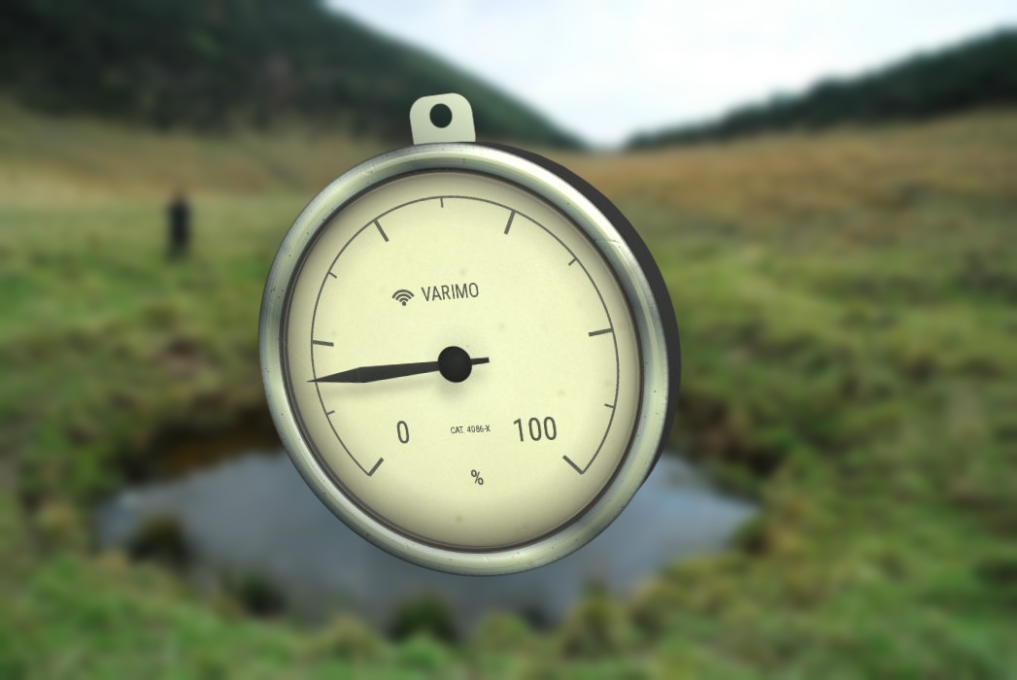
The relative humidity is 15 (%)
